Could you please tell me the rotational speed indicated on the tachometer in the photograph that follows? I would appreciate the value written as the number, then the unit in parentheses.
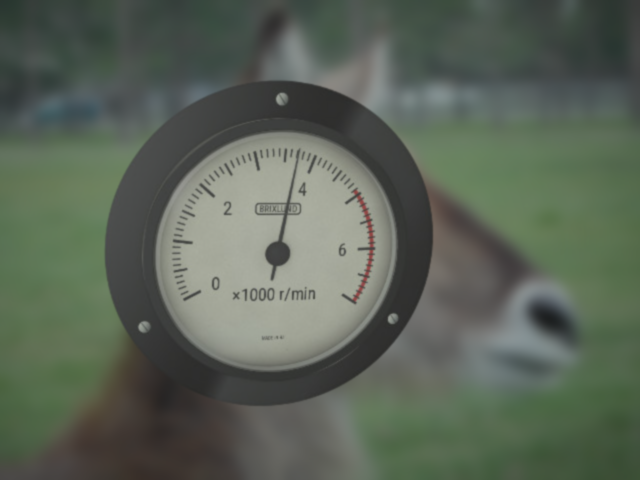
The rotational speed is 3700 (rpm)
